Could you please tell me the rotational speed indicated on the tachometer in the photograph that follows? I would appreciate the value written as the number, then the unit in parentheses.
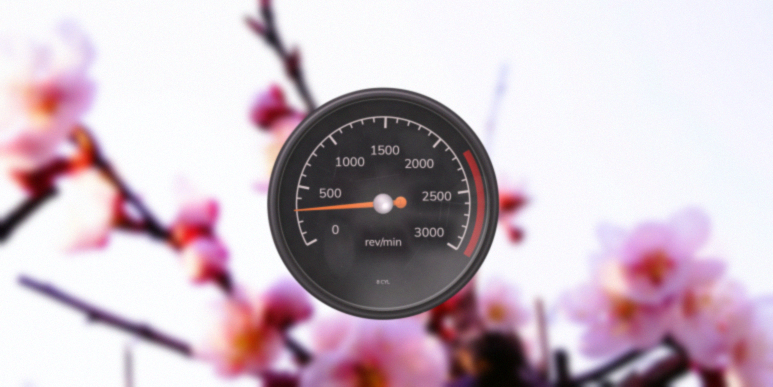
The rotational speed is 300 (rpm)
